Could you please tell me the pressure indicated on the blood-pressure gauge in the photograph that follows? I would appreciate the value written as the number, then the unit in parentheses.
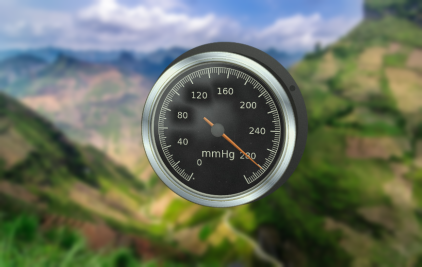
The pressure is 280 (mmHg)
